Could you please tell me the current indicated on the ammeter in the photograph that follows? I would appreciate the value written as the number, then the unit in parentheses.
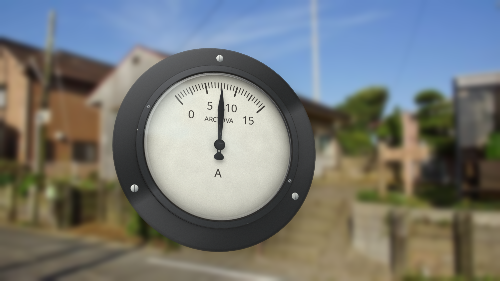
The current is 7.5 (A)
